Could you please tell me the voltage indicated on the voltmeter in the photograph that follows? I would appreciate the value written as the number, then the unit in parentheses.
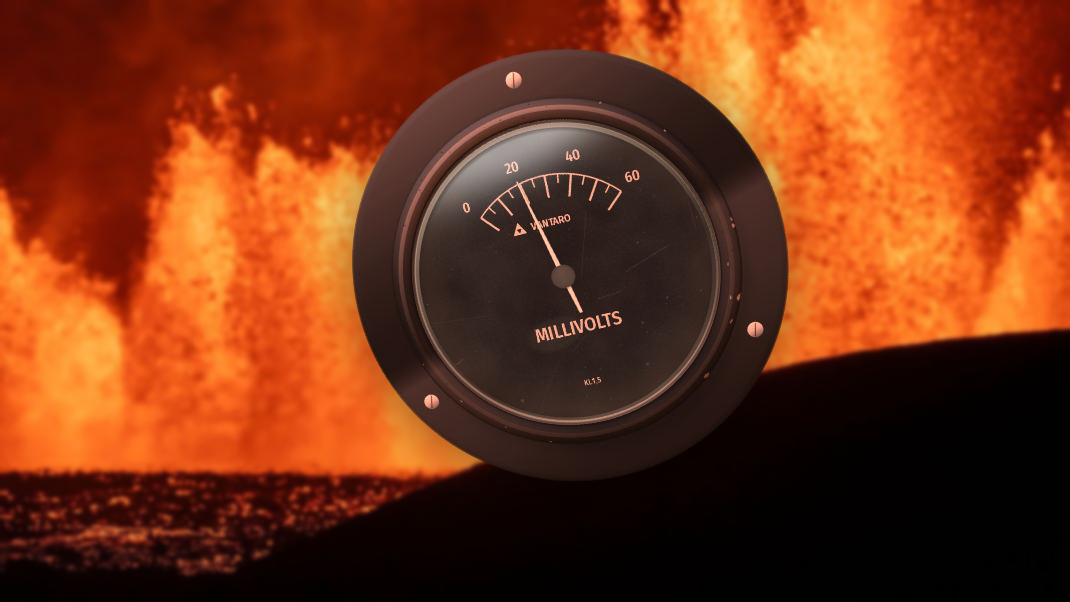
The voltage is 20 (mV)
